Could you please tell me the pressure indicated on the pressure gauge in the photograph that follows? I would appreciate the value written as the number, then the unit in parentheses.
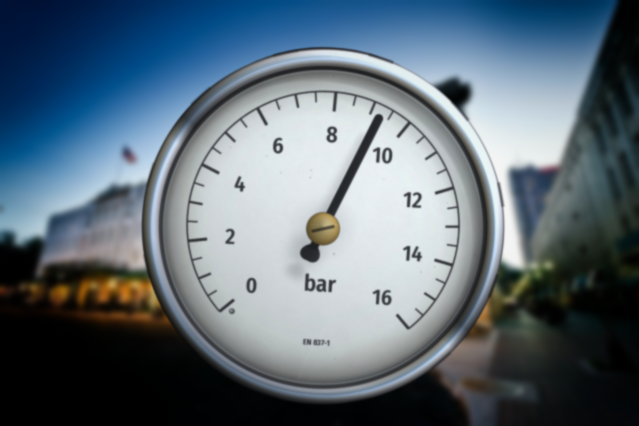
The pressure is 9.25 (bar)
